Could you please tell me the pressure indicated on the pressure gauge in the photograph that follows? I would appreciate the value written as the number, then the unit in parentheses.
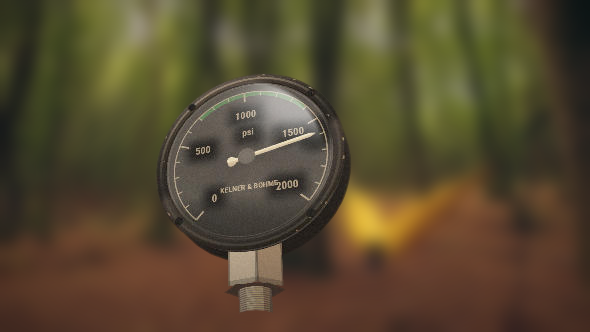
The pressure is 1600 (psi)
